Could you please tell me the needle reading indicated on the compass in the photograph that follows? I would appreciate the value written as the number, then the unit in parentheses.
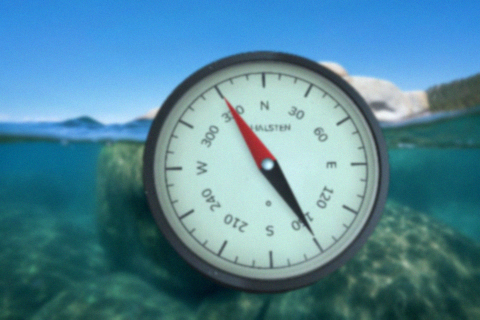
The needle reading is 330 (°)
